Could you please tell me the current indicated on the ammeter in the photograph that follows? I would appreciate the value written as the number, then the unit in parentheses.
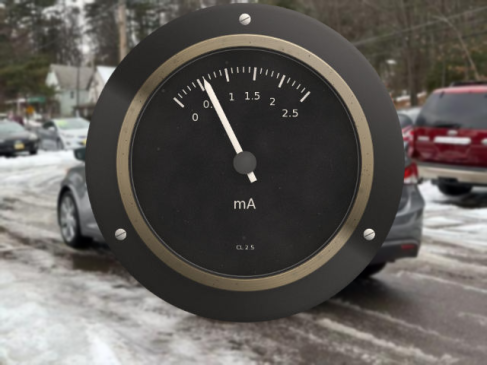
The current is 0.6 (mA)
